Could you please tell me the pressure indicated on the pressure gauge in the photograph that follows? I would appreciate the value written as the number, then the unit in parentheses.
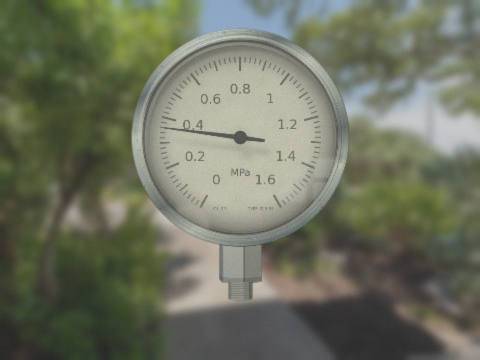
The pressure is 0.36 (MPa)
